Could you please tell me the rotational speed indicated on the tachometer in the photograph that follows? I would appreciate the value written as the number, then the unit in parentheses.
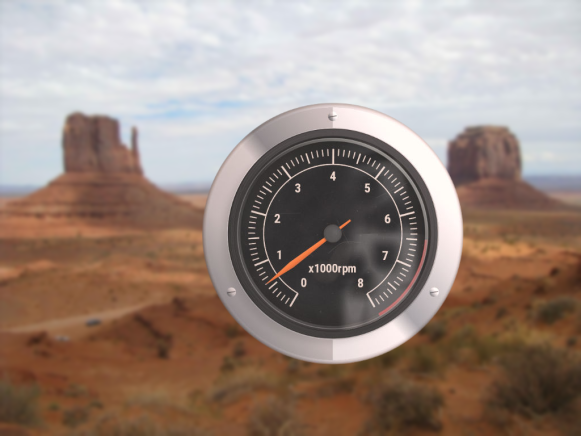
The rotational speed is 600 (rpm)
